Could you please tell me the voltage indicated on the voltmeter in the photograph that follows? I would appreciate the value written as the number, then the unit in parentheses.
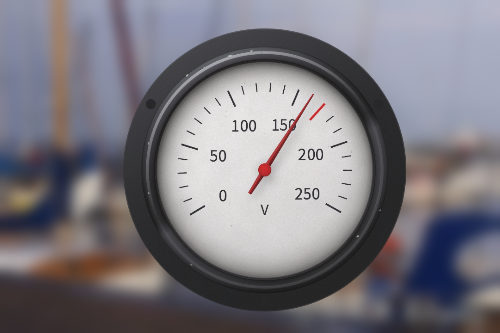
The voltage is 160 (V)
